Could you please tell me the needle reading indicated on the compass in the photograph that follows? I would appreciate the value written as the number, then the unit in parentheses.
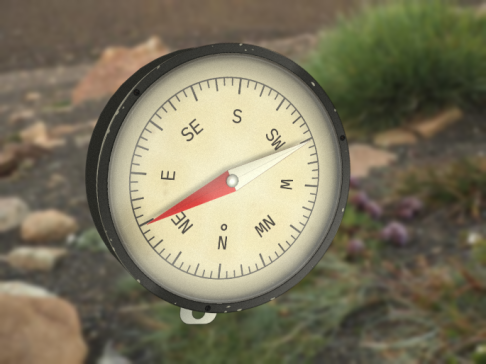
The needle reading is 60 (°)
